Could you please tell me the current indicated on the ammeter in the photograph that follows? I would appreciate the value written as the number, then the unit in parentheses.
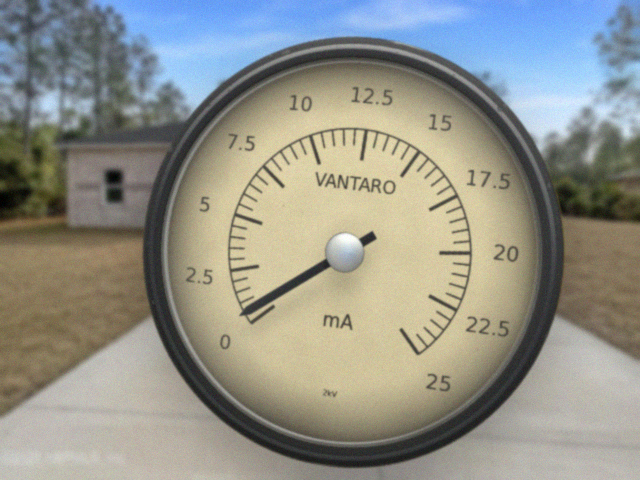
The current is 0.5 (mA)
